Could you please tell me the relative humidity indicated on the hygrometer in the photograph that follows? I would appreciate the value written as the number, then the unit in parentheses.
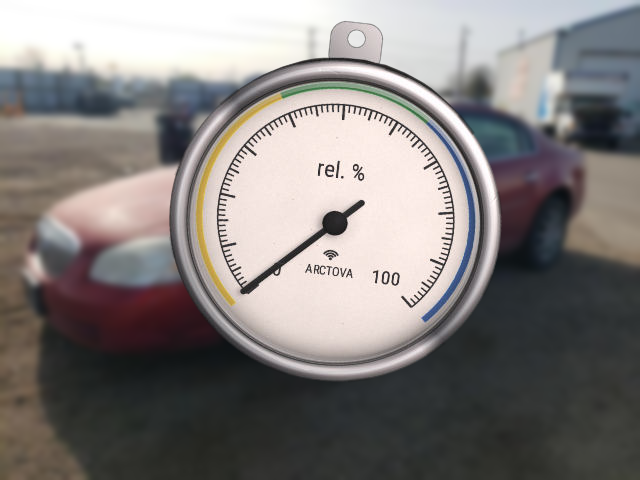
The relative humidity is 1 (%)
